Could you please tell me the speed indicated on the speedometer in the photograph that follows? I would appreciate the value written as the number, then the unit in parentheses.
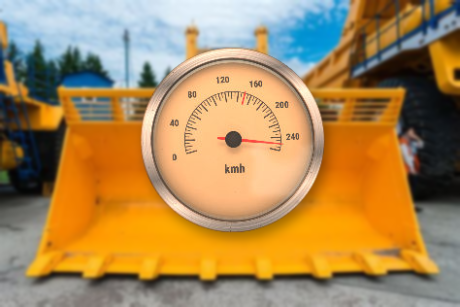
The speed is 250 (km/h)
